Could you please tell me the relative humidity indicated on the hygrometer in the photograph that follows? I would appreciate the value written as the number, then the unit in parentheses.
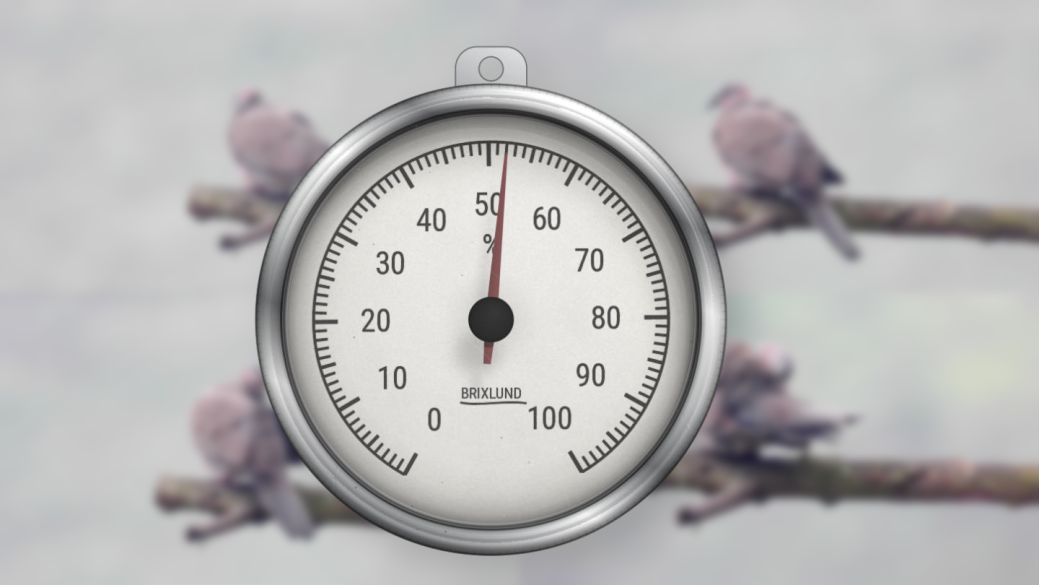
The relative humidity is 52 (%)
